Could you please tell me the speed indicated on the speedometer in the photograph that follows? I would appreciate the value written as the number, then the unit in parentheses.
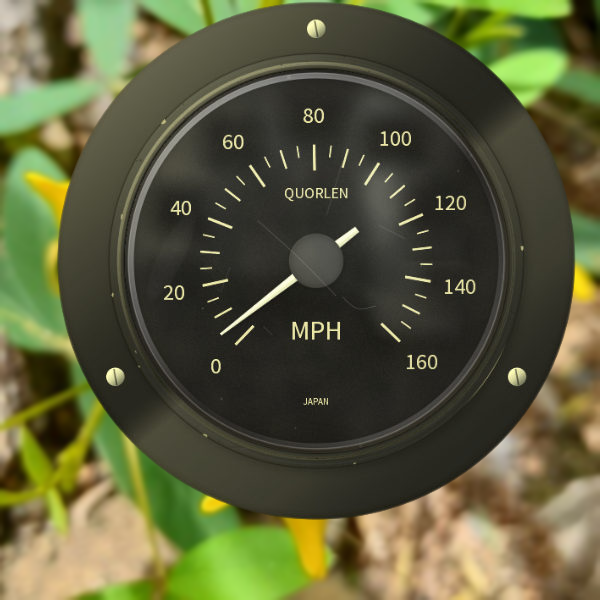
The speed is 5 (mph)
